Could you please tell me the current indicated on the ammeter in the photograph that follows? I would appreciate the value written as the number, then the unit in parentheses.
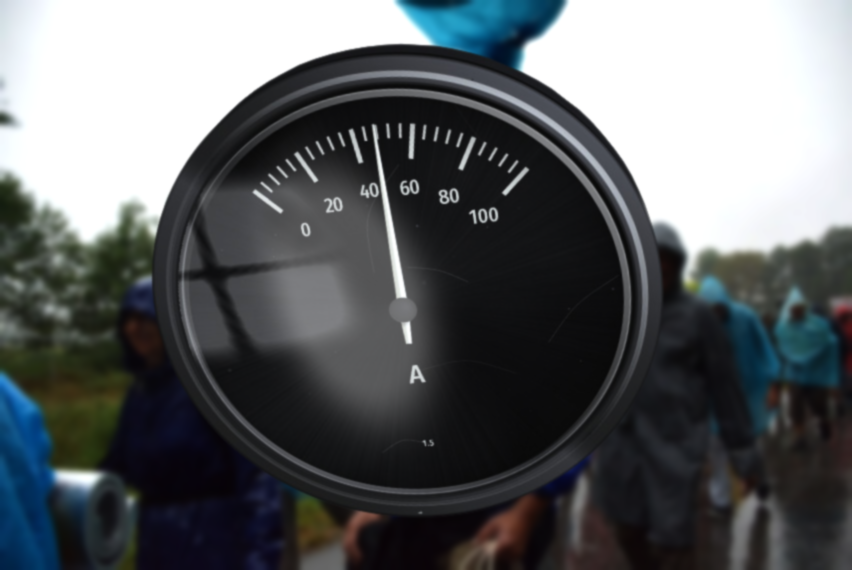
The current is 48 (A)
